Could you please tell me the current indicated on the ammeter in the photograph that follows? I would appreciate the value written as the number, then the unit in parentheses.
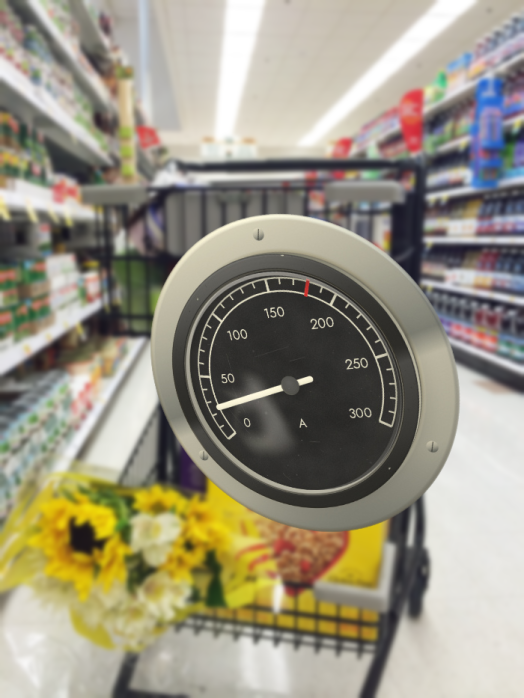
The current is 25 (A)
